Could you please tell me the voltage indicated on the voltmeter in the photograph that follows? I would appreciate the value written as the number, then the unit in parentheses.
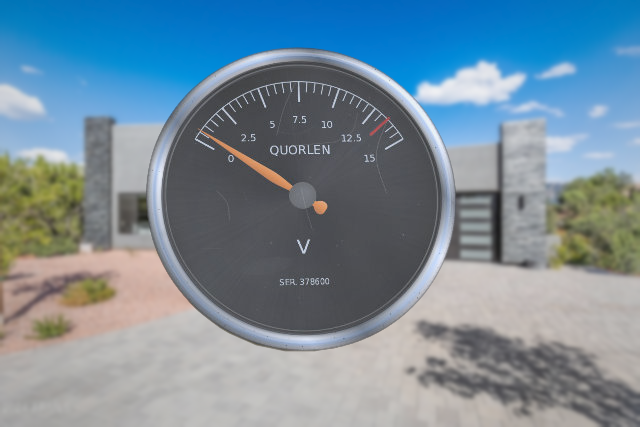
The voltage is 0.5 (V)
